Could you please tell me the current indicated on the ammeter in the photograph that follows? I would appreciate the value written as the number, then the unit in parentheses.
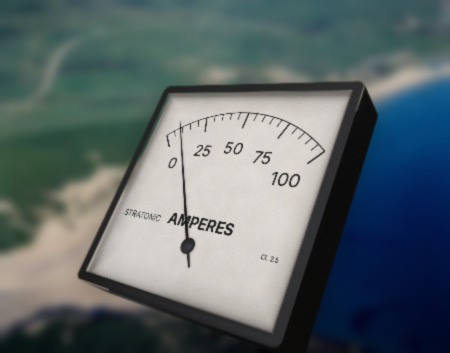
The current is 10 (A)
